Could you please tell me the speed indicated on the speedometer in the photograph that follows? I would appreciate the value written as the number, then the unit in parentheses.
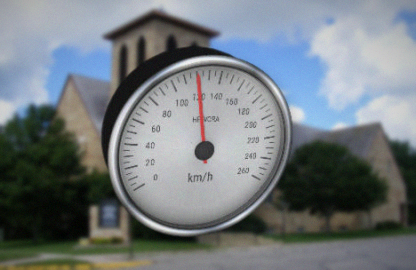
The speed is 120 (km/h)
